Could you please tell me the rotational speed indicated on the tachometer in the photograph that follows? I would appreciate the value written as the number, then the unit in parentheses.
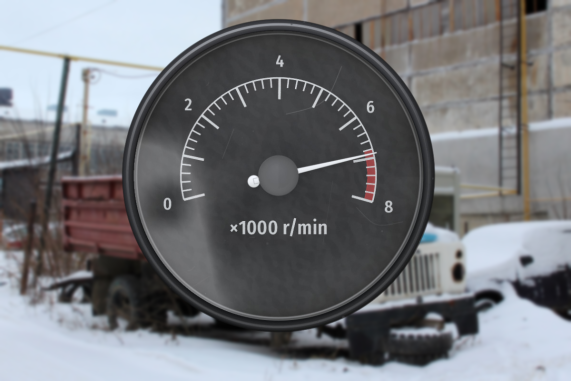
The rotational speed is 6900 (rpm)
